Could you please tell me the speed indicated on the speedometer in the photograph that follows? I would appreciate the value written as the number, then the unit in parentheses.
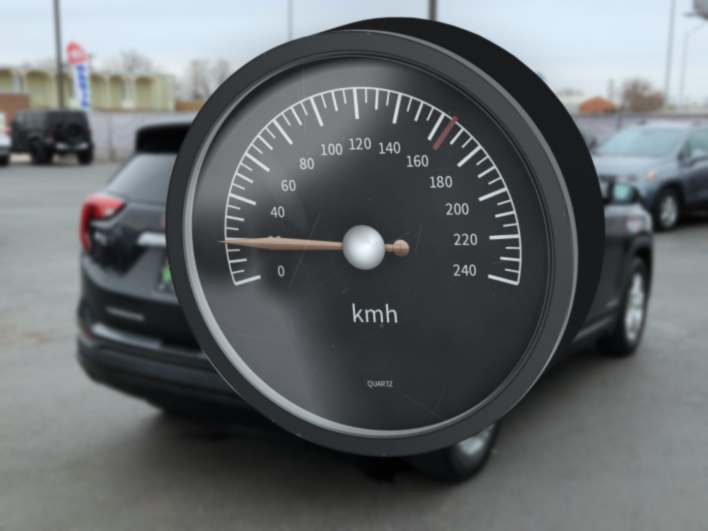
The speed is 20 (km/h)
